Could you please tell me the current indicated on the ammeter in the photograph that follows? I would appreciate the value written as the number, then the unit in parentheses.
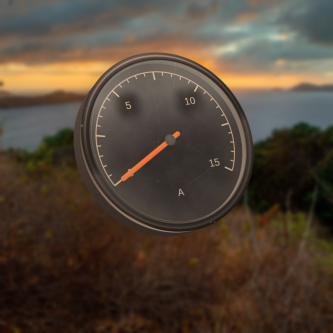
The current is 0 (A)
